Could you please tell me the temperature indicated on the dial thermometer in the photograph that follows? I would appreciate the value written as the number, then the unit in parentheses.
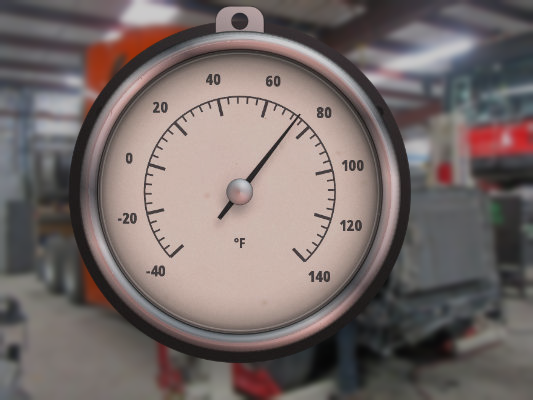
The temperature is 74 (°F)
